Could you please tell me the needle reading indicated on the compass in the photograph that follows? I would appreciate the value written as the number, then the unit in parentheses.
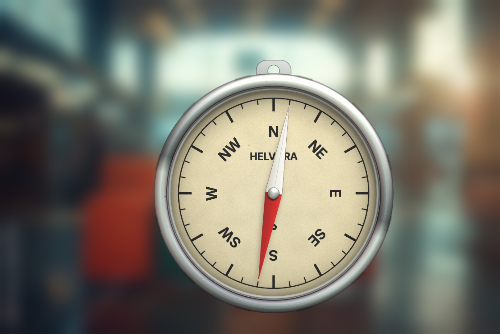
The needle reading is 190 (°)
